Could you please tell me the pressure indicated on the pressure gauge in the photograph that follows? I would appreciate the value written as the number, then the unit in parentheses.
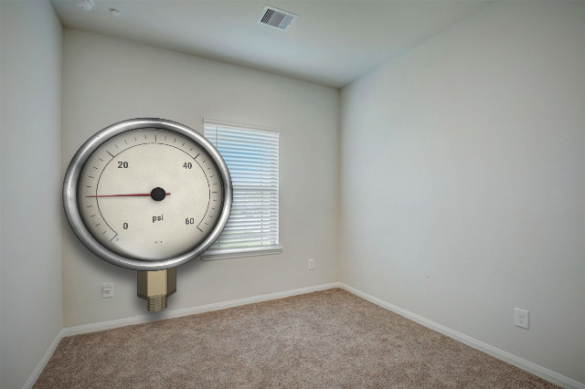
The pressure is 10 (psi)
